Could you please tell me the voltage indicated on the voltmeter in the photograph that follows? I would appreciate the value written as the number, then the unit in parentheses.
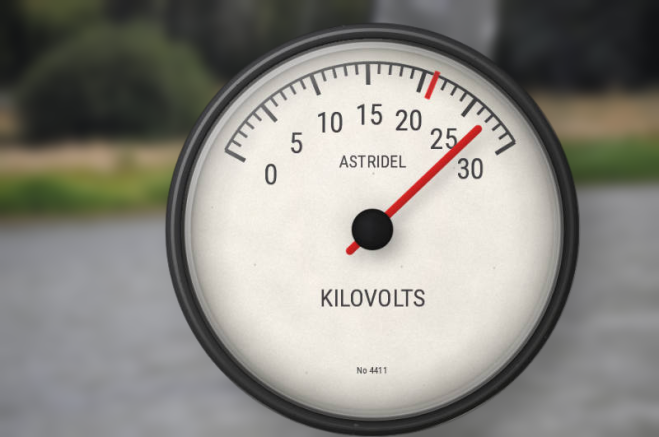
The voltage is 27 (kV)
